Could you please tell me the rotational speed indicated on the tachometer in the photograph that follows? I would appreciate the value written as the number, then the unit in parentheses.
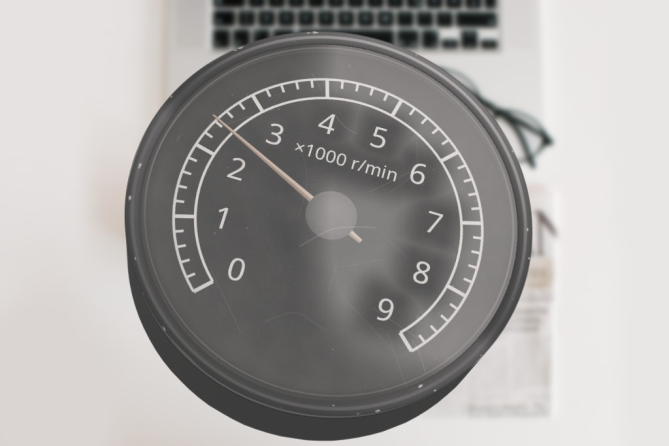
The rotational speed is 2400 (rpm)
